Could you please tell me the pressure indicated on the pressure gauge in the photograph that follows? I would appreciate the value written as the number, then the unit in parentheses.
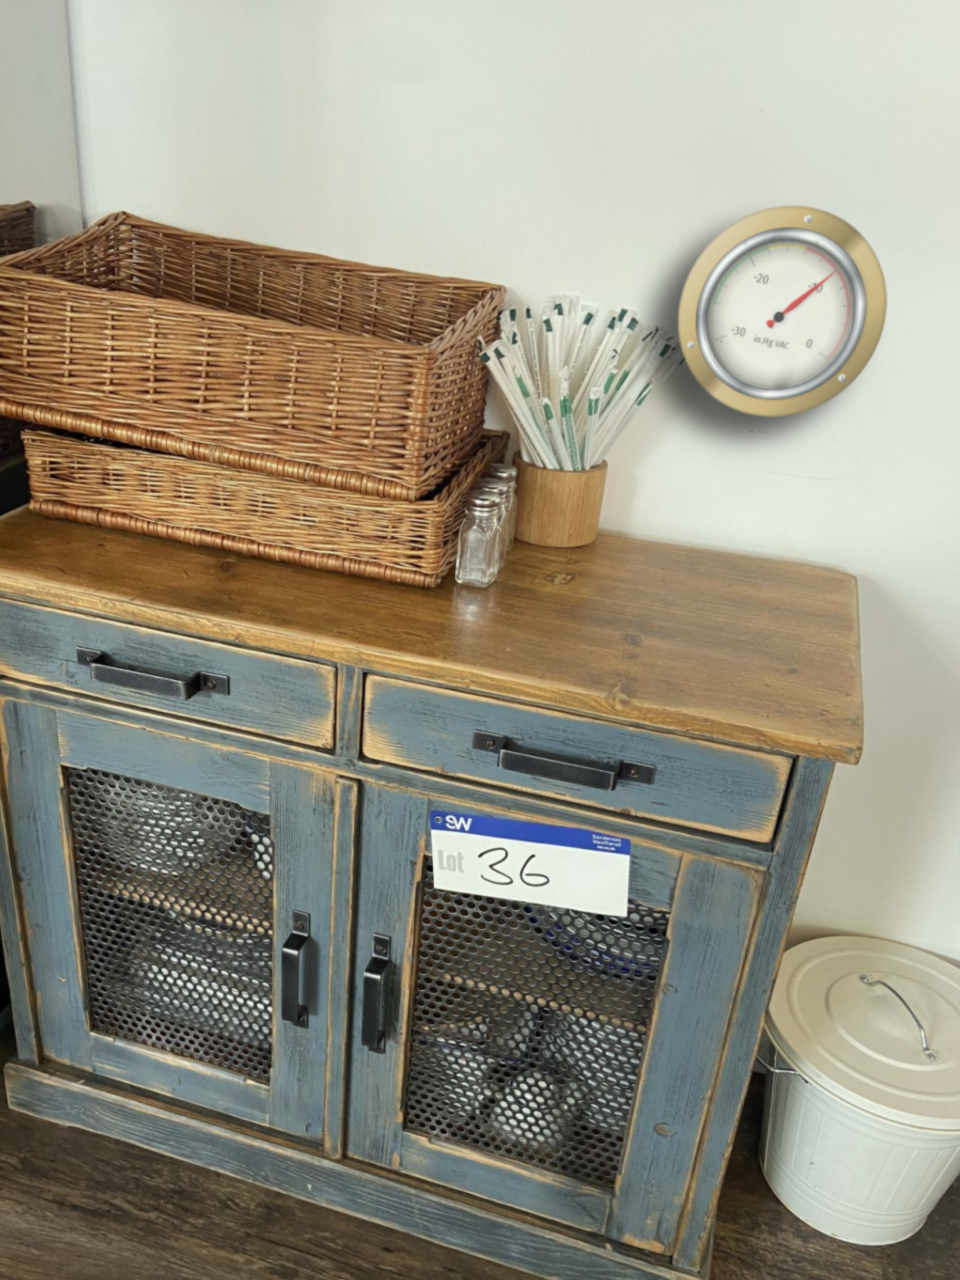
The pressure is -10 (inHg)
